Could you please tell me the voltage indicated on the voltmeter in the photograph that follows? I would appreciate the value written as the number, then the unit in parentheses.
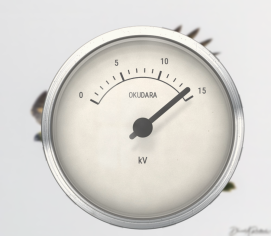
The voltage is 14 (kV)
